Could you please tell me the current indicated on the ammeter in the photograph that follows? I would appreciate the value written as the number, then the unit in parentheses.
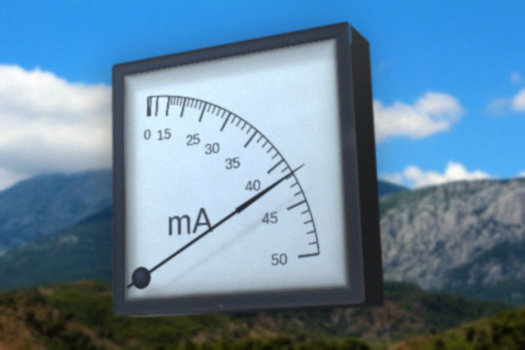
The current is 42 (mA)
